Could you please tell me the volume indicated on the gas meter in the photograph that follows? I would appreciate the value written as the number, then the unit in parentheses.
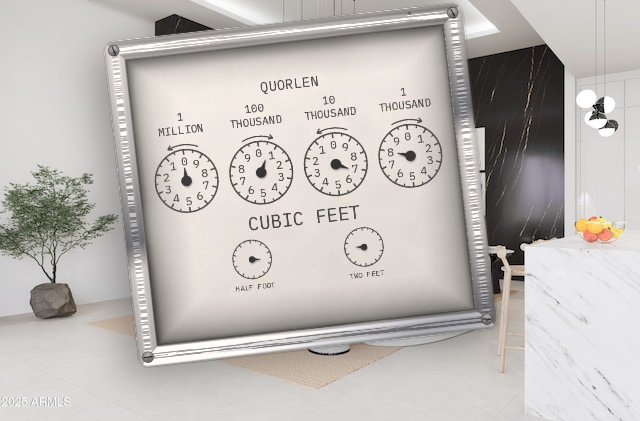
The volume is 6800 (ft³)
